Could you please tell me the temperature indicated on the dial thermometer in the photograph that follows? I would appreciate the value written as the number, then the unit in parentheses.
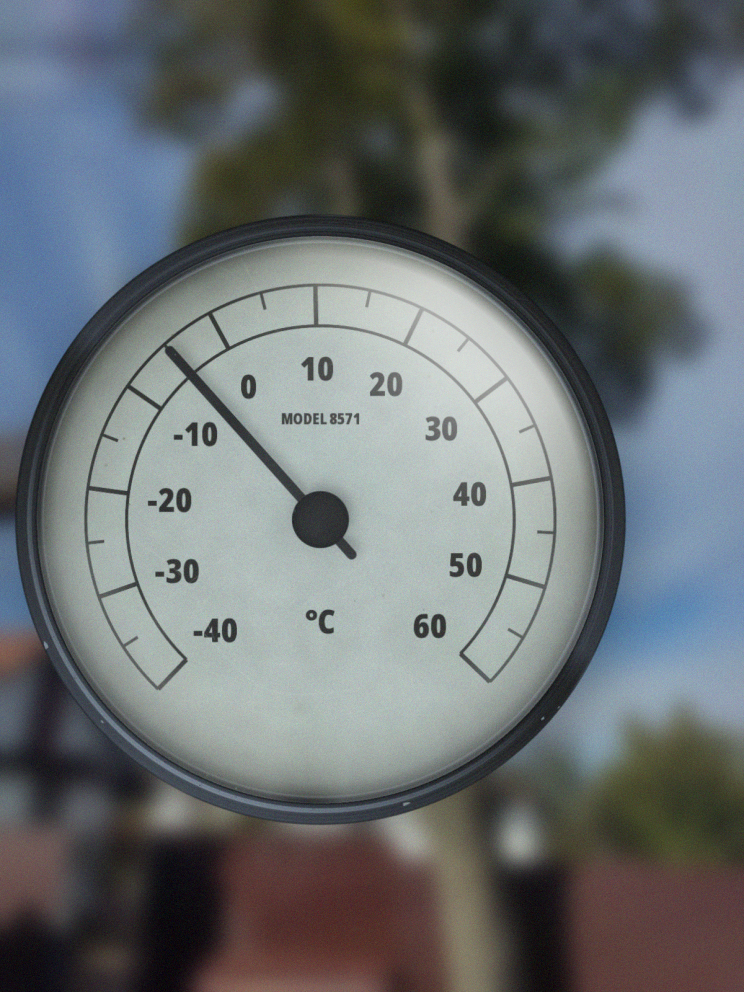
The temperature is -5 (°C)
